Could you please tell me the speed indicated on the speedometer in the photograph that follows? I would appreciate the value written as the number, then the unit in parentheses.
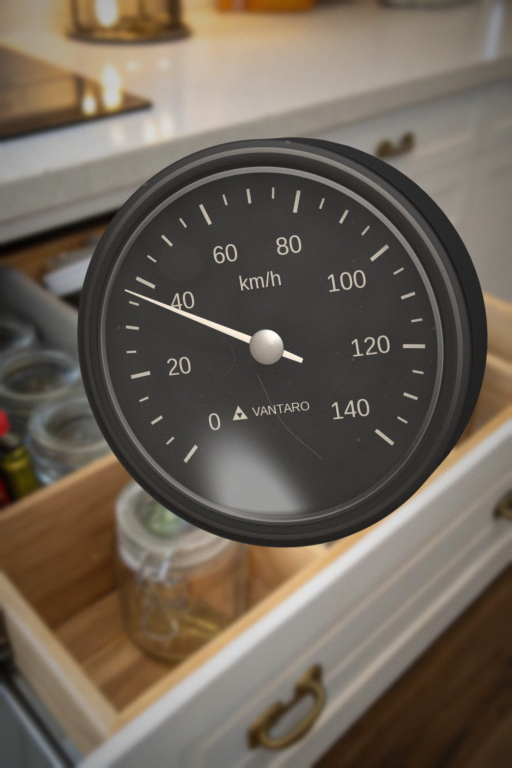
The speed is 37.5 (km/h)
